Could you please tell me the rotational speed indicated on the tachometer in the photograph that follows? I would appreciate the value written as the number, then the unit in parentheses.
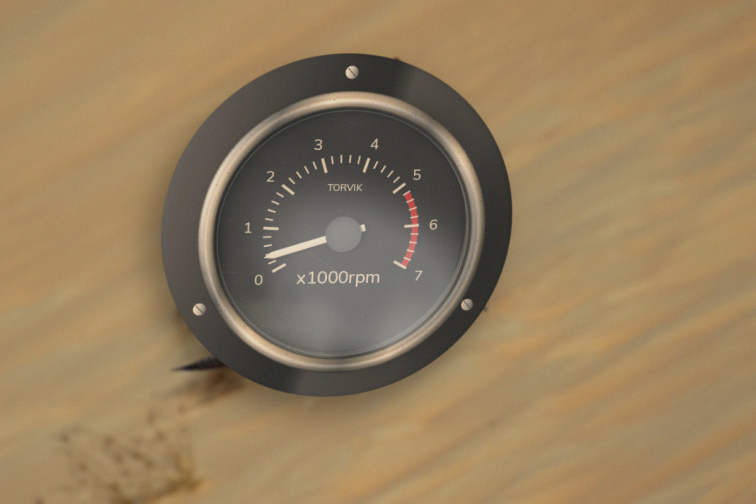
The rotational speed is 400 (rpm)
